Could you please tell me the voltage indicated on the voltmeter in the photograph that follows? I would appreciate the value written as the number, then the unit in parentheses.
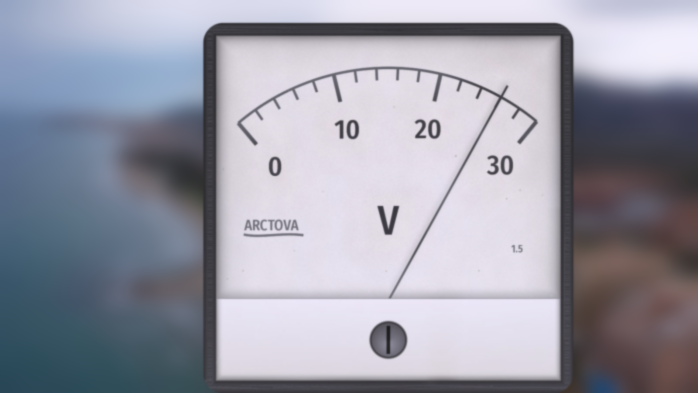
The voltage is 26 (V)
